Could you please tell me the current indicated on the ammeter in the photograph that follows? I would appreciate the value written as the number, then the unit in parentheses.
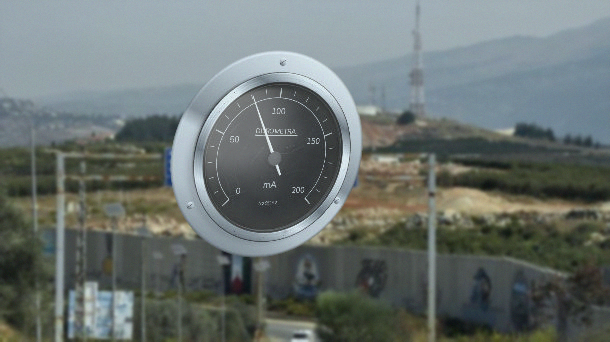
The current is 80 (mA)
